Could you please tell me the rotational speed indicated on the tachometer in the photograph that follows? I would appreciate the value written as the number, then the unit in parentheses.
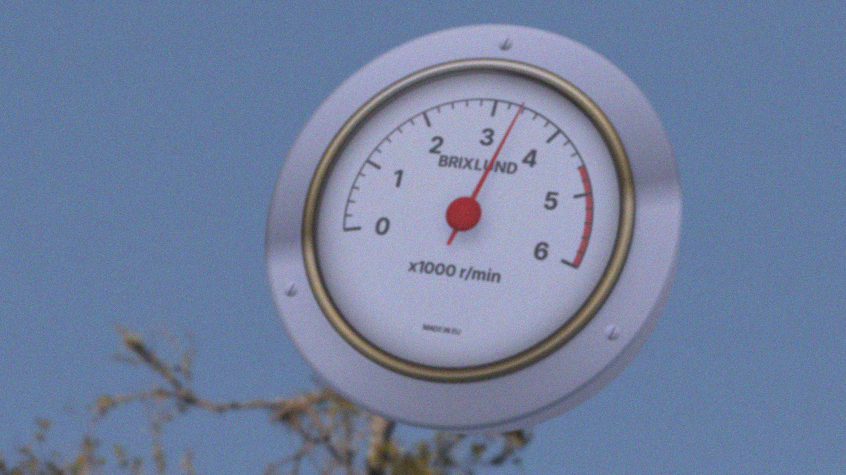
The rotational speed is 3400 (rpm)
